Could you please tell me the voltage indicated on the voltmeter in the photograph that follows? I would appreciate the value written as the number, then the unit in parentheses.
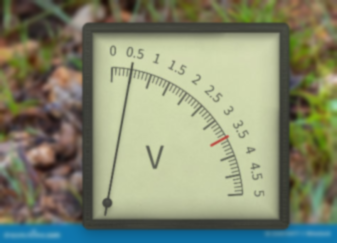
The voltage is 0.5 (V)
